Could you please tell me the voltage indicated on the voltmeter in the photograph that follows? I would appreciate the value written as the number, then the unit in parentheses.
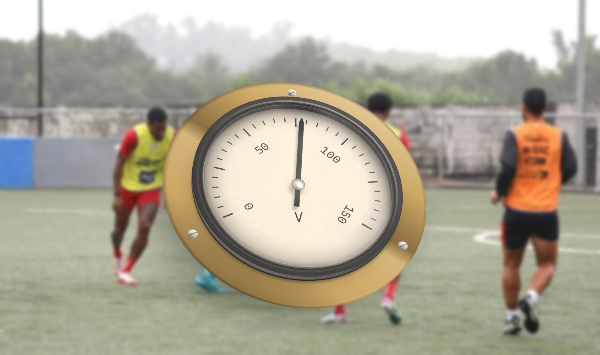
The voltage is 77.5 (V)
